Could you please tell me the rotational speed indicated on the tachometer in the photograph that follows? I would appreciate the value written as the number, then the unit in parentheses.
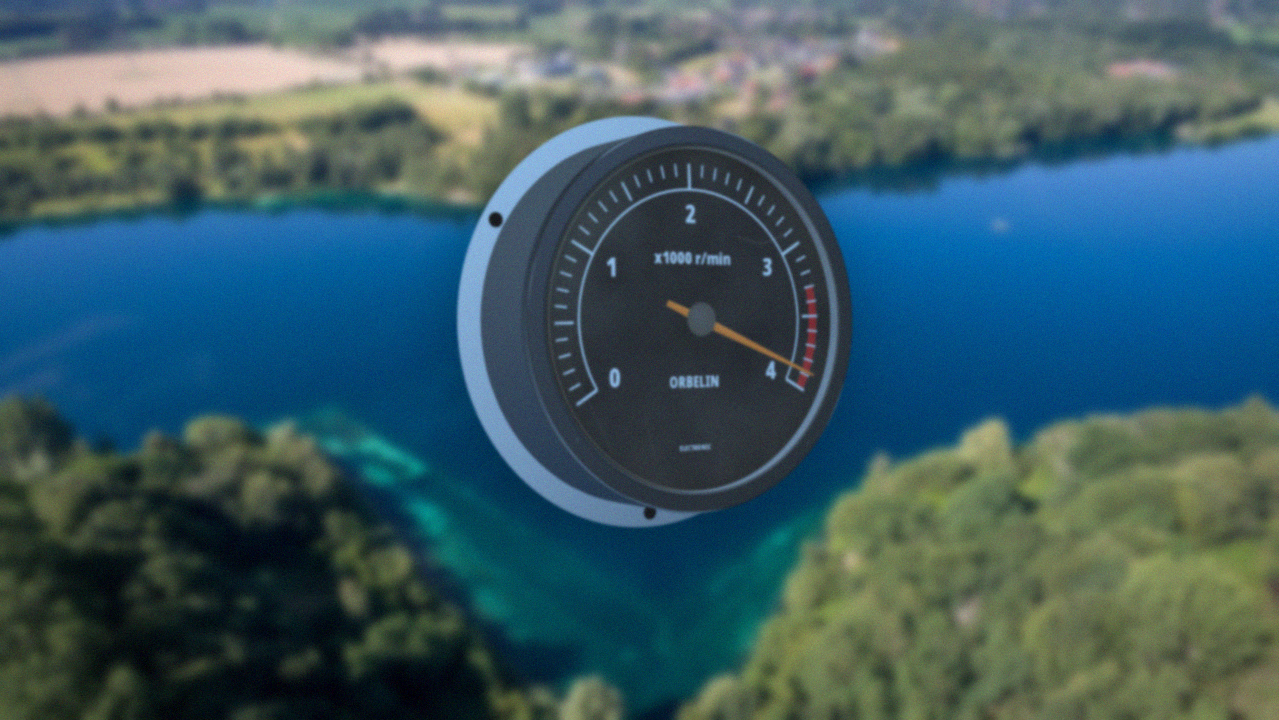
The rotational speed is 3900 (rpm)
